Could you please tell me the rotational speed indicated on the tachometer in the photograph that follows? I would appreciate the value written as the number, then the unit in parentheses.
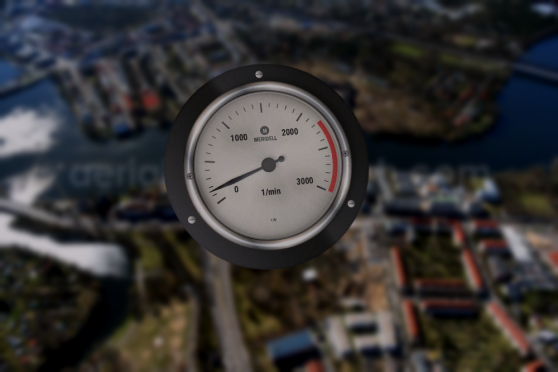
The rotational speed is 150 (rpm)
